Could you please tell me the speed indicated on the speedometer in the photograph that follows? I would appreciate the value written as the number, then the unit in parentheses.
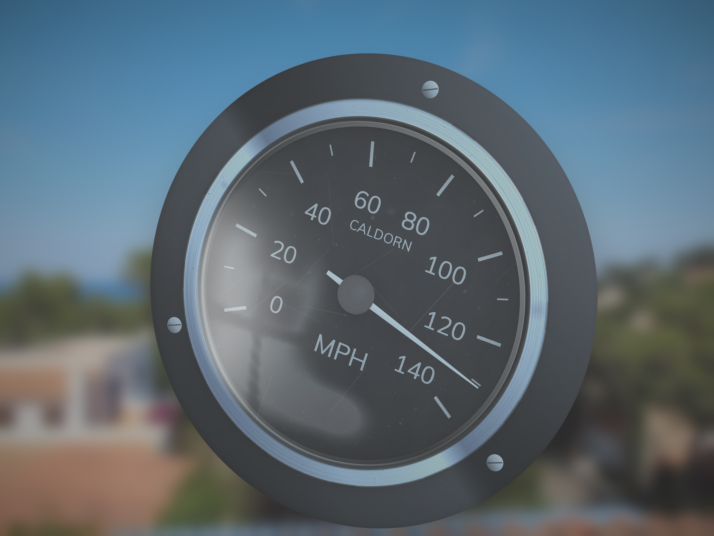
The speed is 130 (mph)
